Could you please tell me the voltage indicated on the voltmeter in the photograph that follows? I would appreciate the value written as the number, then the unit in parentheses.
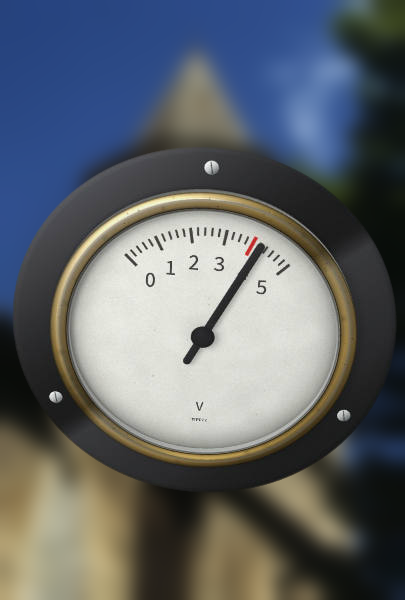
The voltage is 4 (V)
